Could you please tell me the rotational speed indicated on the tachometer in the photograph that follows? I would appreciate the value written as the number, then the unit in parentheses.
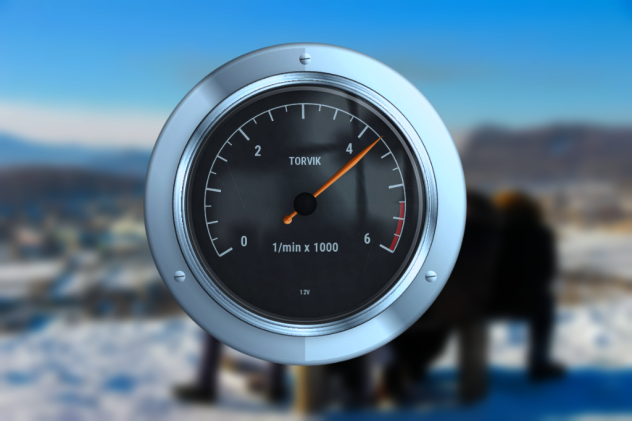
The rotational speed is 4250 (rpm)
